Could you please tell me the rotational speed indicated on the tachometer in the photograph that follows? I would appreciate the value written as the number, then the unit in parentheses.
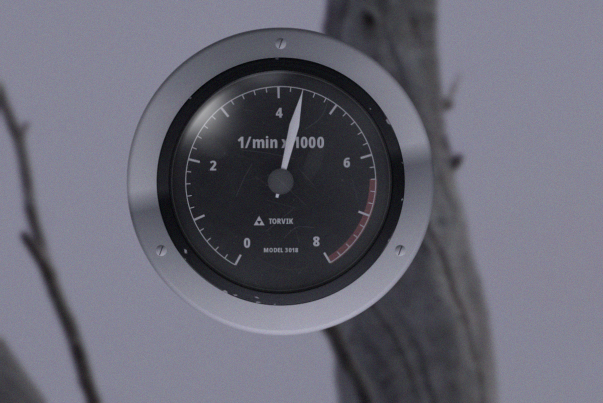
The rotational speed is 4400 (rpm)
